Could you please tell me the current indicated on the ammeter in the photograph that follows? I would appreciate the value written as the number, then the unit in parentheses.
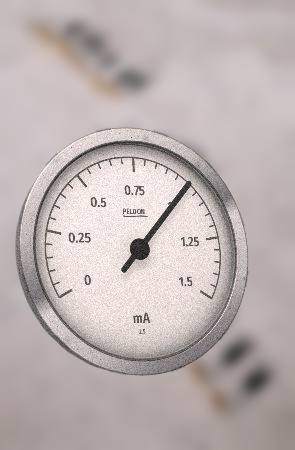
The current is 1 (mA)
